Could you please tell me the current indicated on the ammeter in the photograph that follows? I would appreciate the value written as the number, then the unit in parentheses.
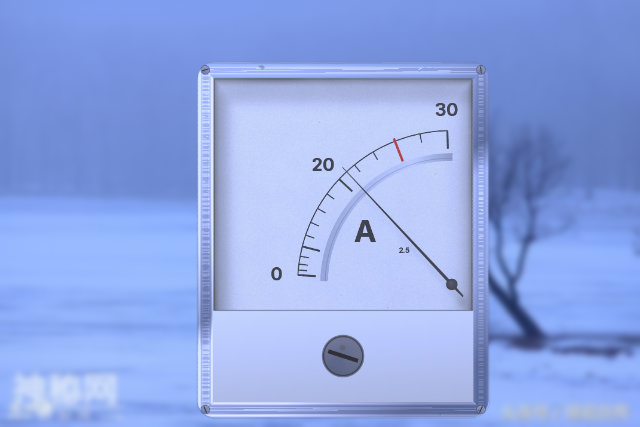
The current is 21 (A)
